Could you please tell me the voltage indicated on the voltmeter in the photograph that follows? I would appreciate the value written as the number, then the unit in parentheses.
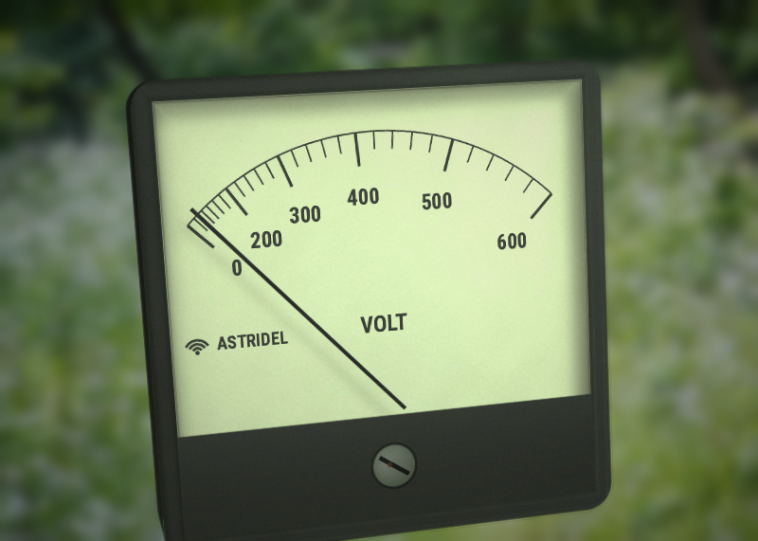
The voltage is 100 (V)
